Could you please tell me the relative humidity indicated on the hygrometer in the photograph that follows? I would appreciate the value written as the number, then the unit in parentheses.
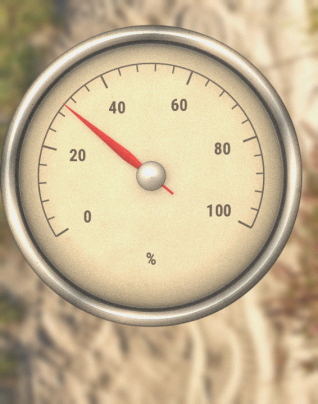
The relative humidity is 30 (%)
